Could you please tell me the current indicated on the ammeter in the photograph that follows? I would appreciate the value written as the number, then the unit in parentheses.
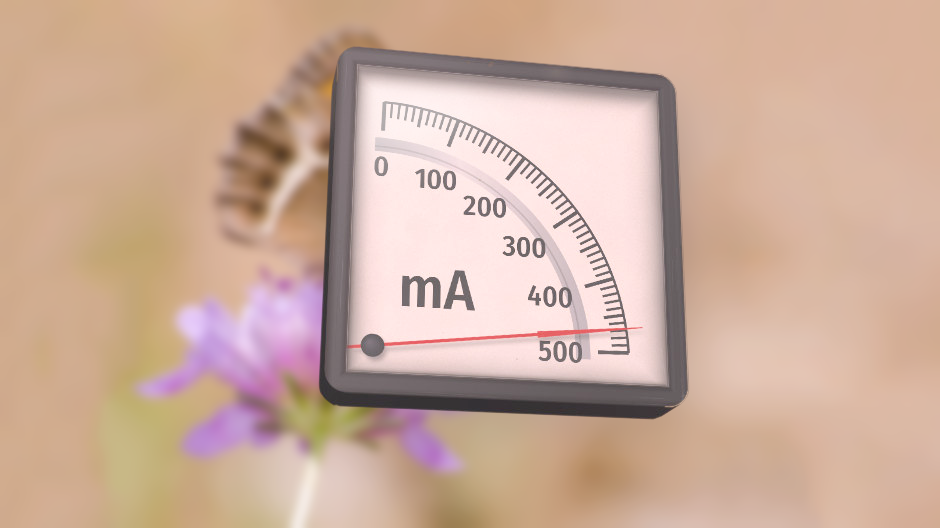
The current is 470 (mA)
